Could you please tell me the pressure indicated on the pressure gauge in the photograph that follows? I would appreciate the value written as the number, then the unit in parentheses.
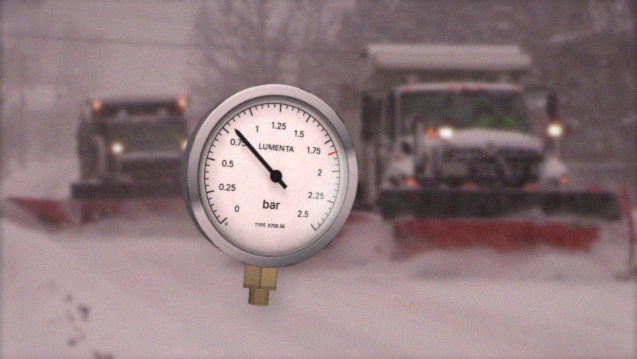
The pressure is 0.8 (bar)
